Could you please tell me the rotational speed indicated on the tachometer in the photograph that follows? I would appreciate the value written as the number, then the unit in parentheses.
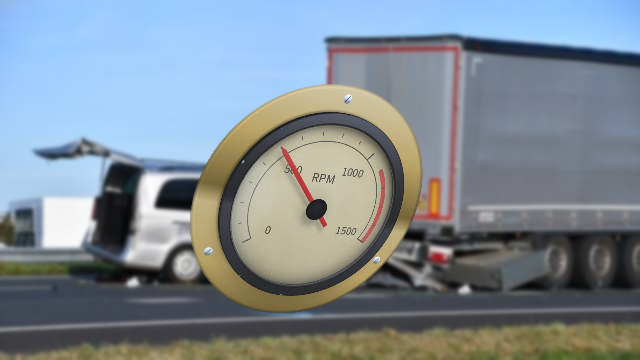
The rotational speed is 500 (rpm)
